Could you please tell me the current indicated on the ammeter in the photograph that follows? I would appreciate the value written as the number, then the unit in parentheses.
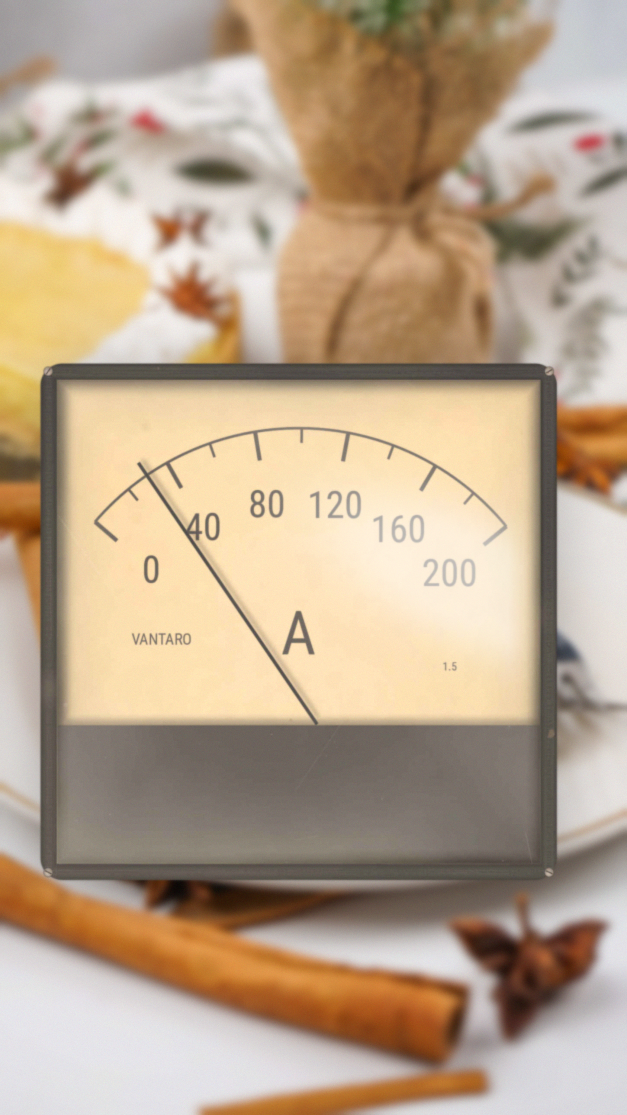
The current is 30 (A)
